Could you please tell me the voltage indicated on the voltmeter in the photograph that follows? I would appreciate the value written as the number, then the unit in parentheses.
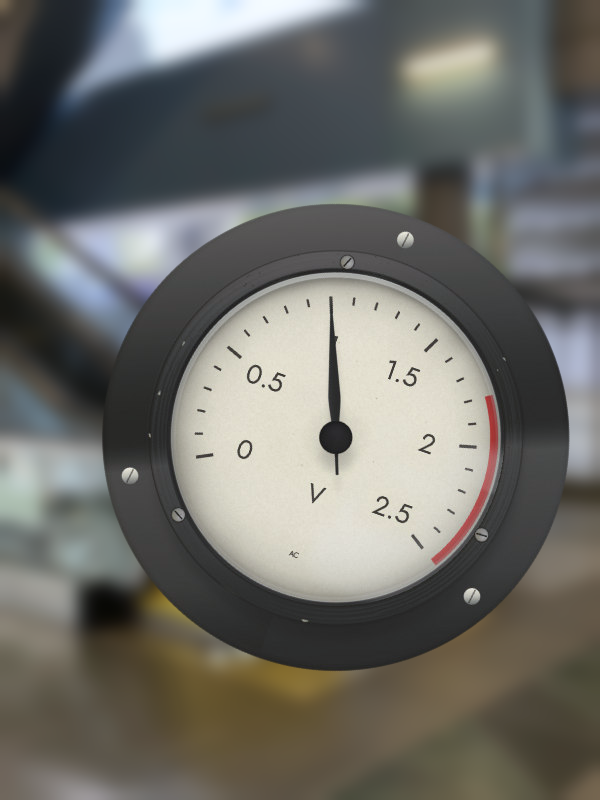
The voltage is 1 (V)
